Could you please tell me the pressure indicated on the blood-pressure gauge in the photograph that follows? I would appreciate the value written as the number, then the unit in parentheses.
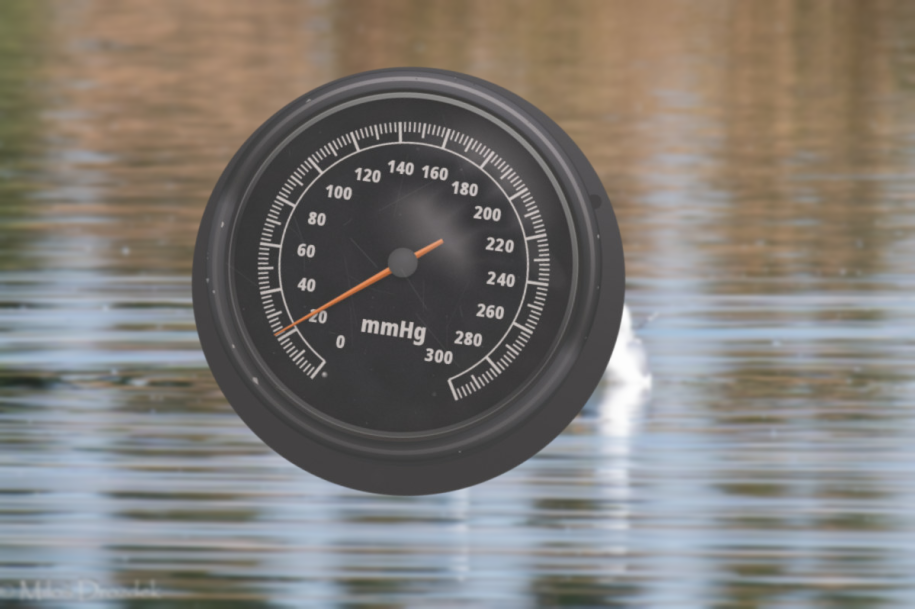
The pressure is 22 (mmHg)
